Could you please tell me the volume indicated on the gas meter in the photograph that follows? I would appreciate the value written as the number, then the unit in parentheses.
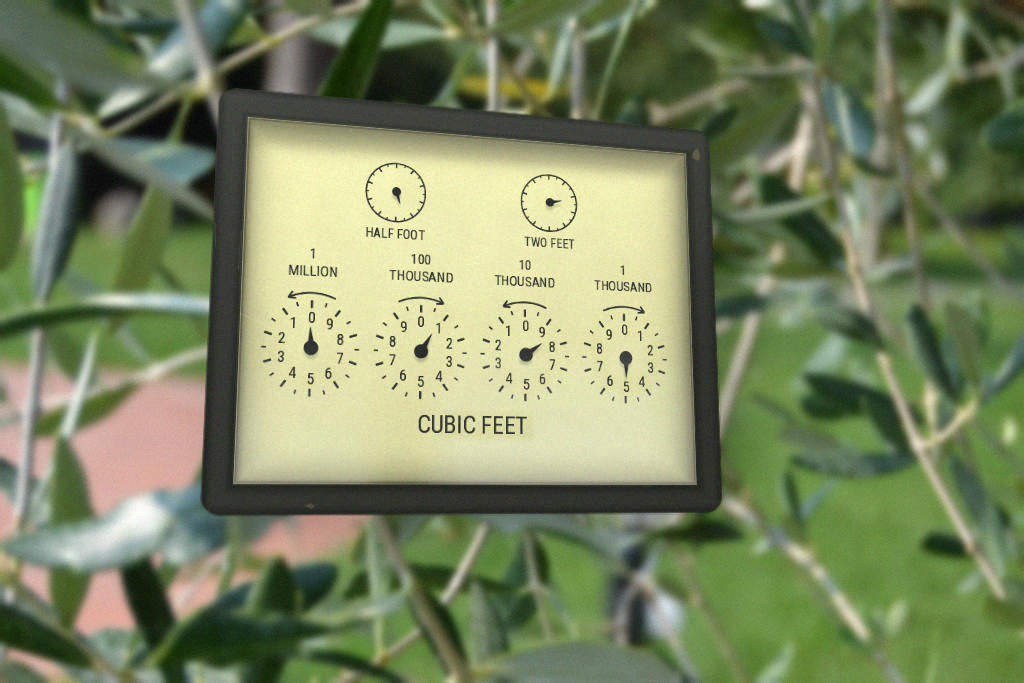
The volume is 8500 (ft³)
